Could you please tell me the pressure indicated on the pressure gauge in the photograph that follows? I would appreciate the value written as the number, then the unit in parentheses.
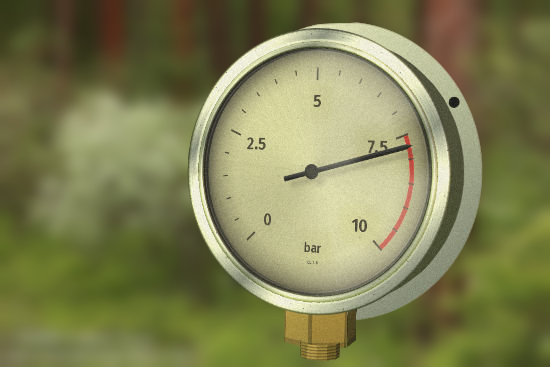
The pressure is 7.75 (bar)
